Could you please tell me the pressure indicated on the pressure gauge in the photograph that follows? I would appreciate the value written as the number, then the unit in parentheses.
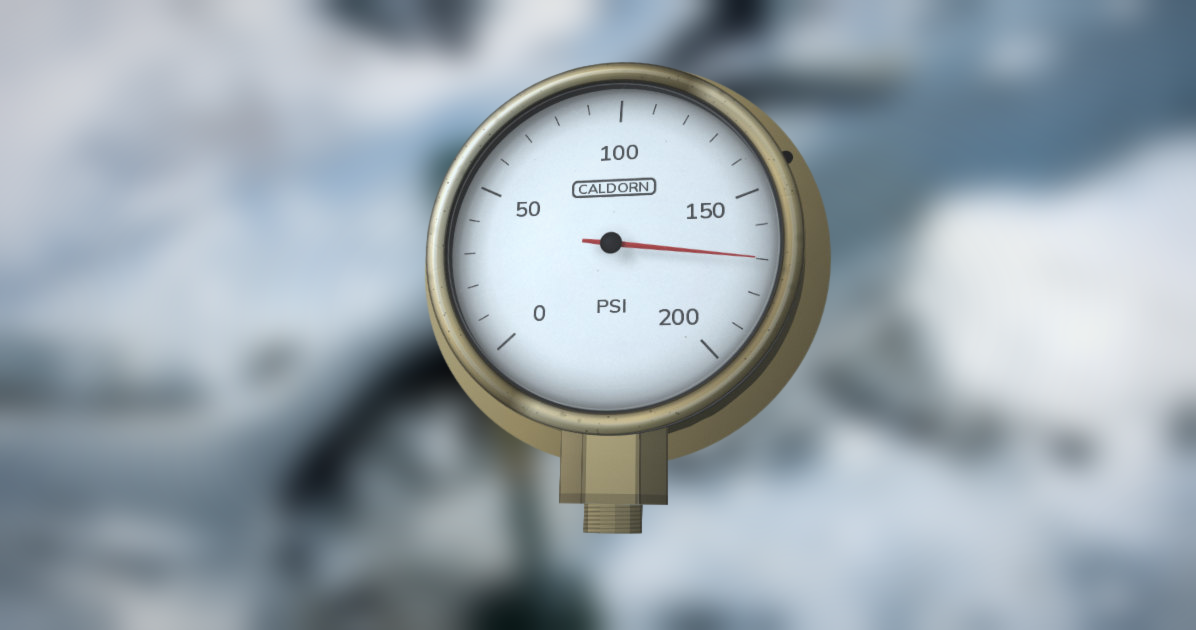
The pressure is 170 (psi)
